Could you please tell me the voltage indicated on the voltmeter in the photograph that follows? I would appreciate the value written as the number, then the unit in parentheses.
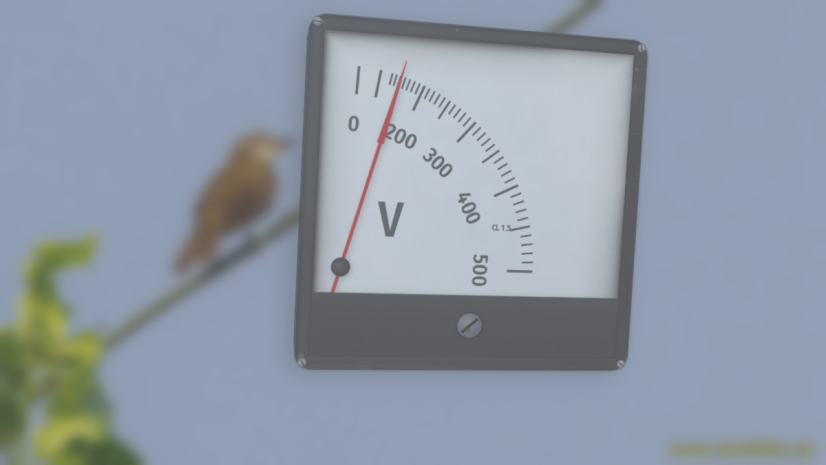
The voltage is 150 (V)
